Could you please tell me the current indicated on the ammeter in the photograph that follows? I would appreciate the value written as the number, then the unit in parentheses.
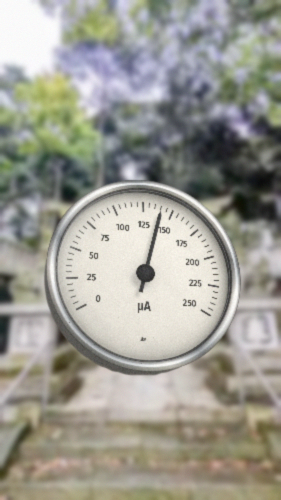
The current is 140 (µA)
